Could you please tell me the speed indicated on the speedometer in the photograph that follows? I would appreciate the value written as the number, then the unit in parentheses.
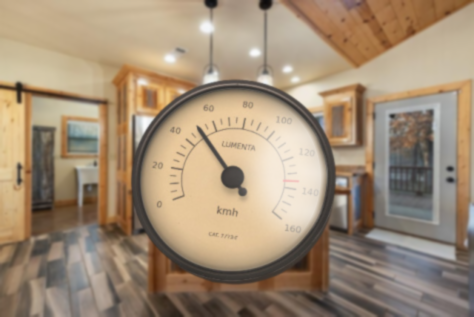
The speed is 50 (km/h)
